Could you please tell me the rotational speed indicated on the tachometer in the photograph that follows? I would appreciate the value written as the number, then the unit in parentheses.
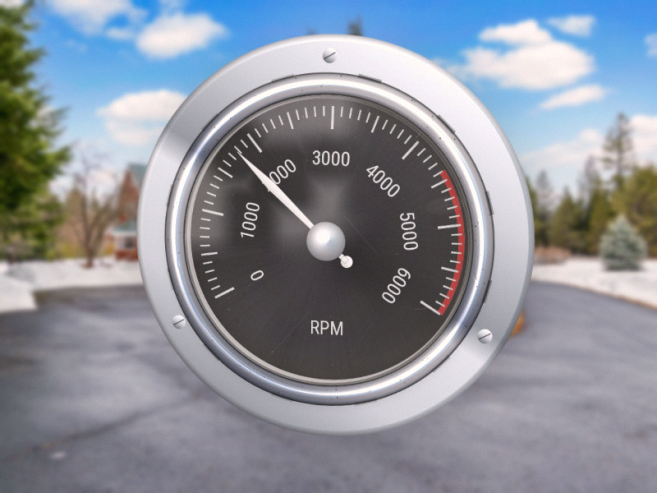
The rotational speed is 1800 (rpm)
